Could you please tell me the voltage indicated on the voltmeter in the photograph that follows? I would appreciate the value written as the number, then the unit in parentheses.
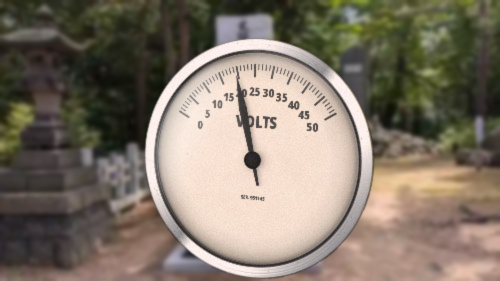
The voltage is 20 (V)
